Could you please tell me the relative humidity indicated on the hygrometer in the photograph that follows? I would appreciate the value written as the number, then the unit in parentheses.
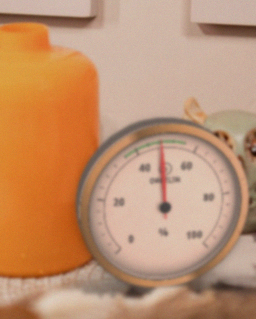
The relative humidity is 48 (%)
